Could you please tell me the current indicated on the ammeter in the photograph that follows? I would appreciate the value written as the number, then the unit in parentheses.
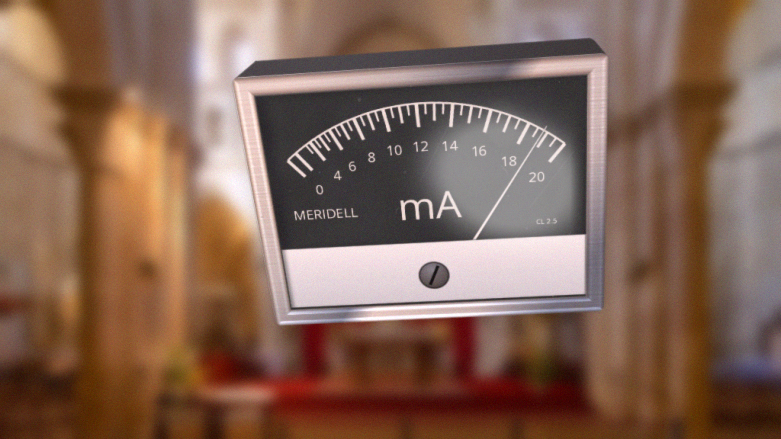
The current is 18.75 (mA)
